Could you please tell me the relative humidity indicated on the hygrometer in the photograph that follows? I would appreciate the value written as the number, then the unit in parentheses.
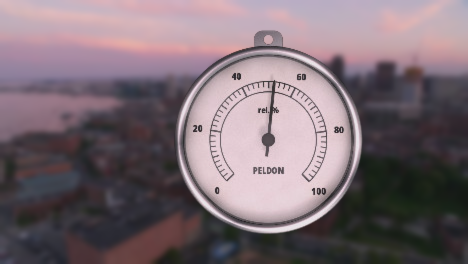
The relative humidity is 52 (%)
